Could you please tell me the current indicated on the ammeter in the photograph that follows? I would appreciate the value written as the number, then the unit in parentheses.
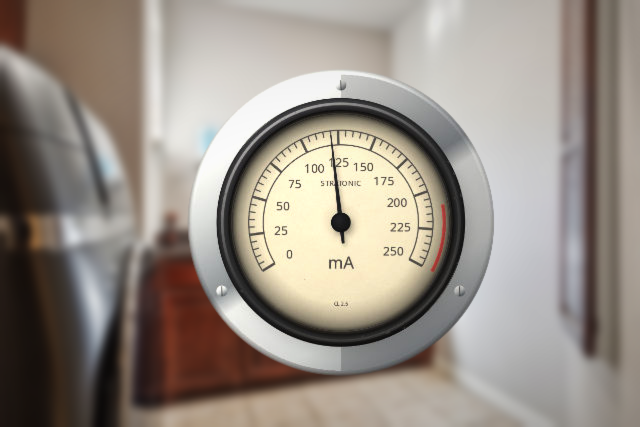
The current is 120 (mA)
